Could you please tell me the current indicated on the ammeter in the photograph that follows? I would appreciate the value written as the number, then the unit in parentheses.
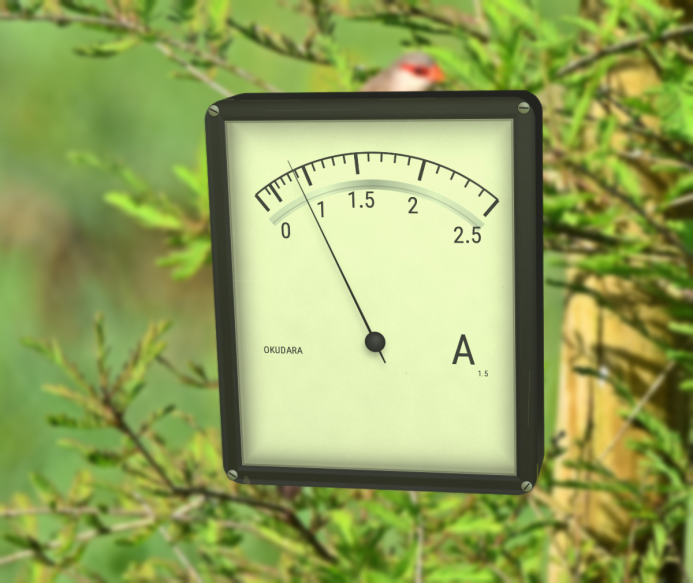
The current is 0.9 (A)
